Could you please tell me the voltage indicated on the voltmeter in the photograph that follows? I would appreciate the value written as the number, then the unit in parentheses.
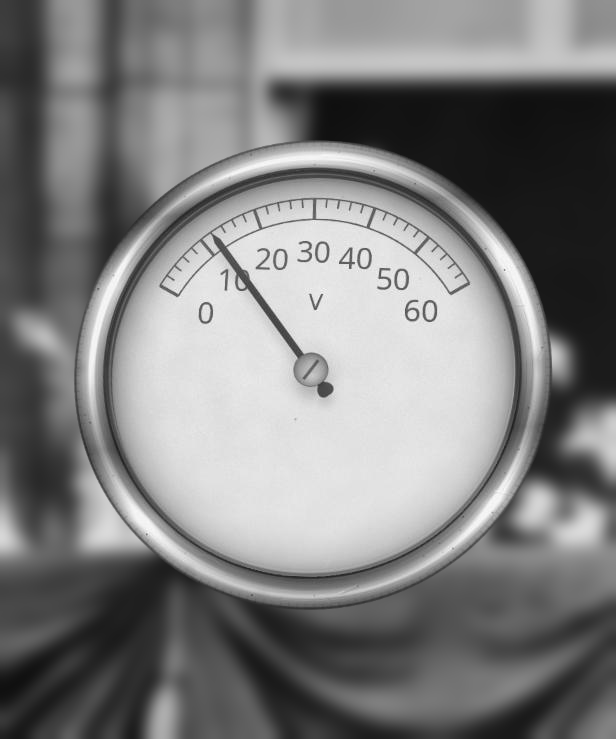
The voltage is 12 (V)
